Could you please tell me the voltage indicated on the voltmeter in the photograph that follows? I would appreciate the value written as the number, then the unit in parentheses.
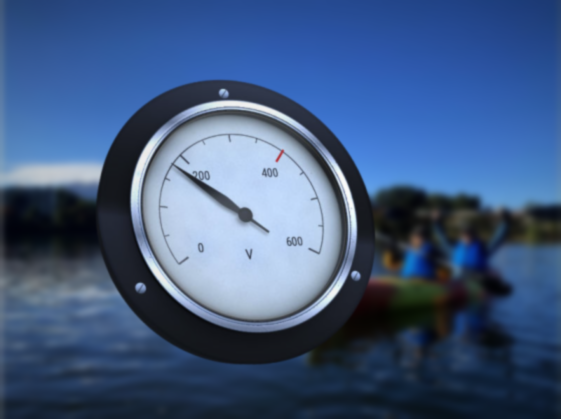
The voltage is 175 (V)
